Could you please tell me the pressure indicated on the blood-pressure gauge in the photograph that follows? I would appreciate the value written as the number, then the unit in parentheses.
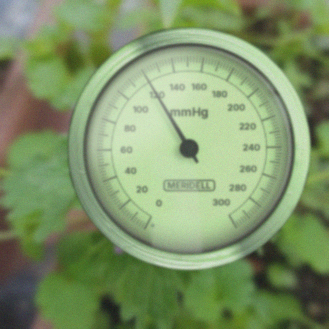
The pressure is 120 (mmHg)
